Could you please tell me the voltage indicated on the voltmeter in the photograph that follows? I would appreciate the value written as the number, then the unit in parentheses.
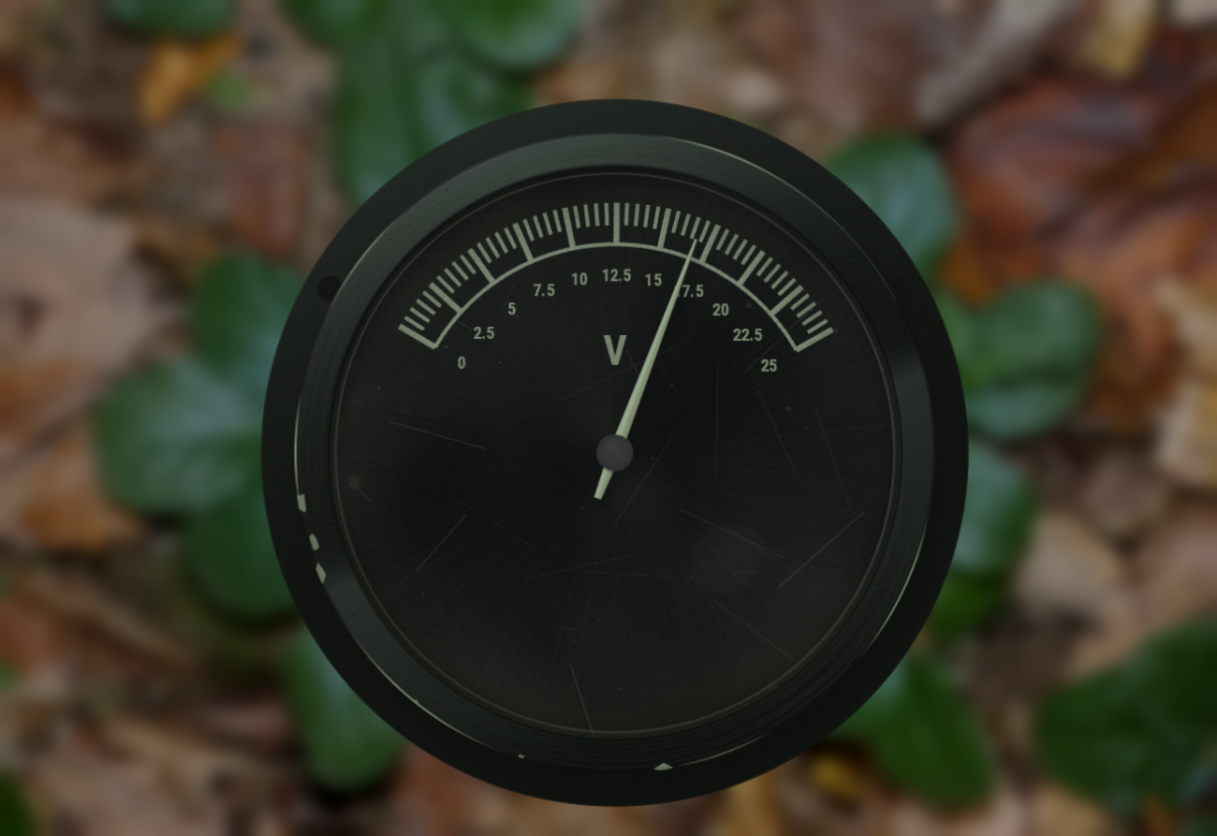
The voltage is 16.75 (V)
